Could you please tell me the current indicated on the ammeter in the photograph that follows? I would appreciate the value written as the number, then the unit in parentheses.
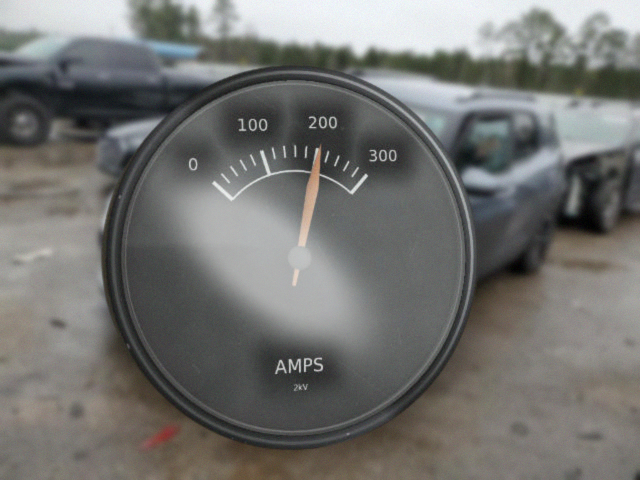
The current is 200 (A)
